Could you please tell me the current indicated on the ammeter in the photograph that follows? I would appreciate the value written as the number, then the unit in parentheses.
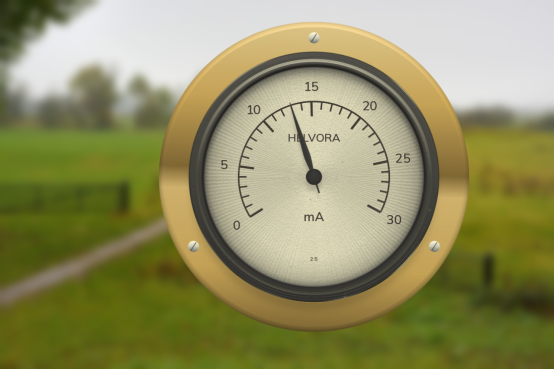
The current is 13 (mA)
